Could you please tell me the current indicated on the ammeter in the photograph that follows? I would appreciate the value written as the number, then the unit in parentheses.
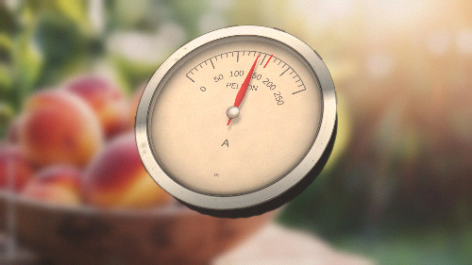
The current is 140 (A)
